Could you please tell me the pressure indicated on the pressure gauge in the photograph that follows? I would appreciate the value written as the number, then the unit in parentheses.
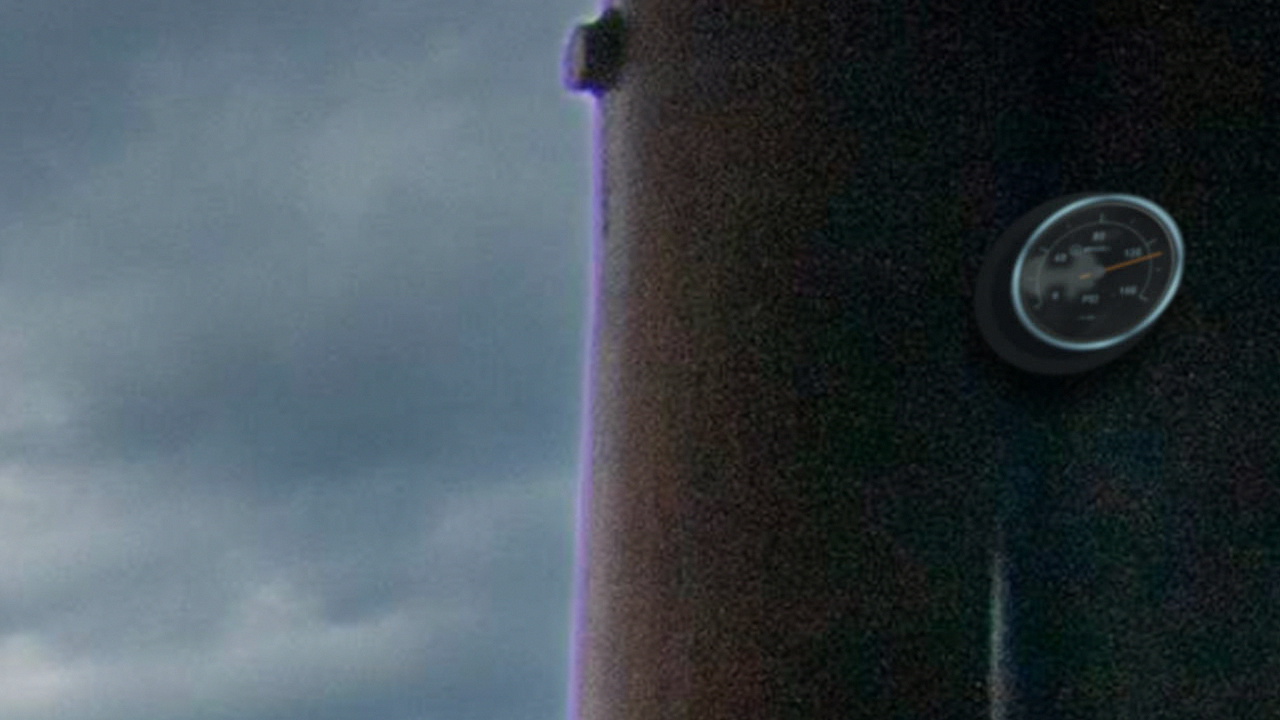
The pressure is 130 (psi)
